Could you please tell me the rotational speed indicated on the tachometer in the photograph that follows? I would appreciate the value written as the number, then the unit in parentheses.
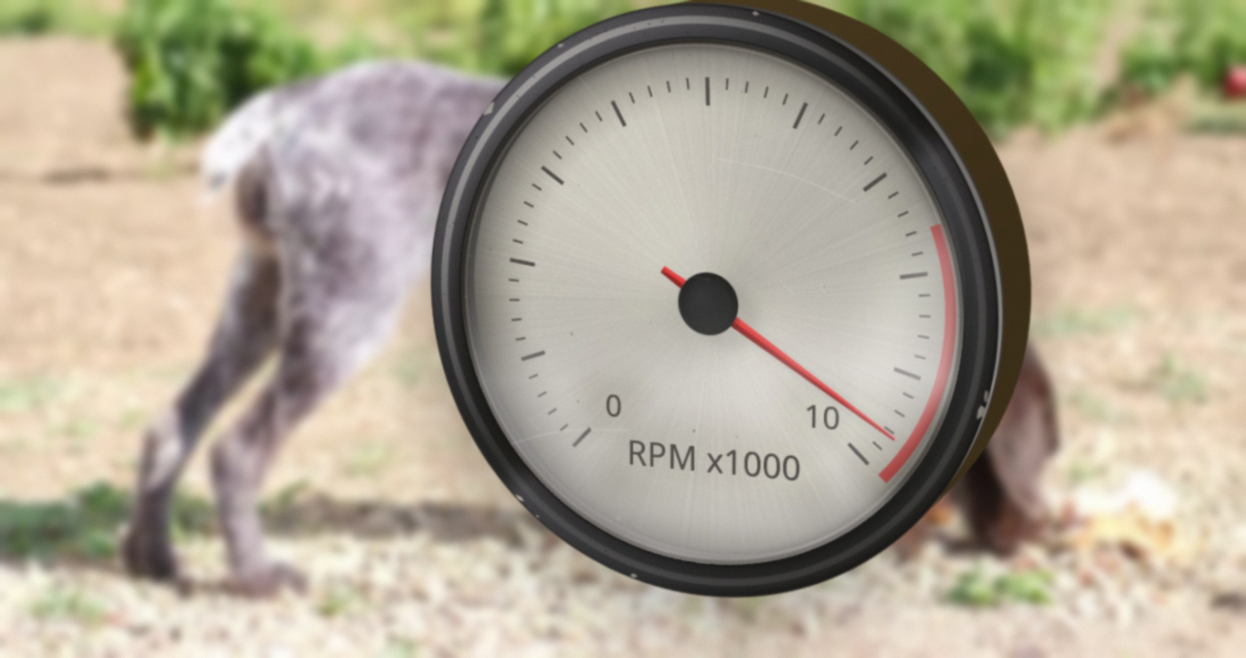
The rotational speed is 9600 (rpm)
